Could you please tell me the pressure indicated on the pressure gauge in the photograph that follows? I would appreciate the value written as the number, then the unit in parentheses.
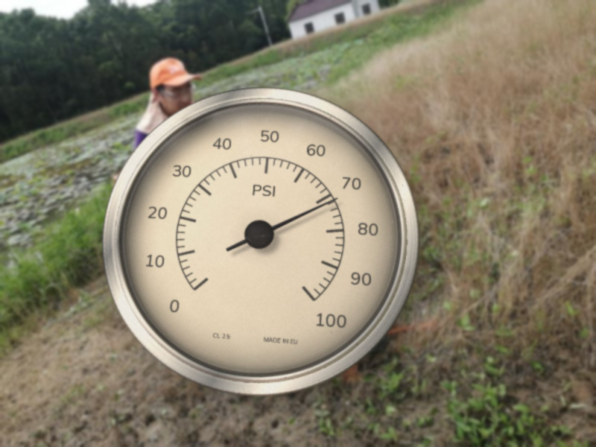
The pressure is 72 (psi)
